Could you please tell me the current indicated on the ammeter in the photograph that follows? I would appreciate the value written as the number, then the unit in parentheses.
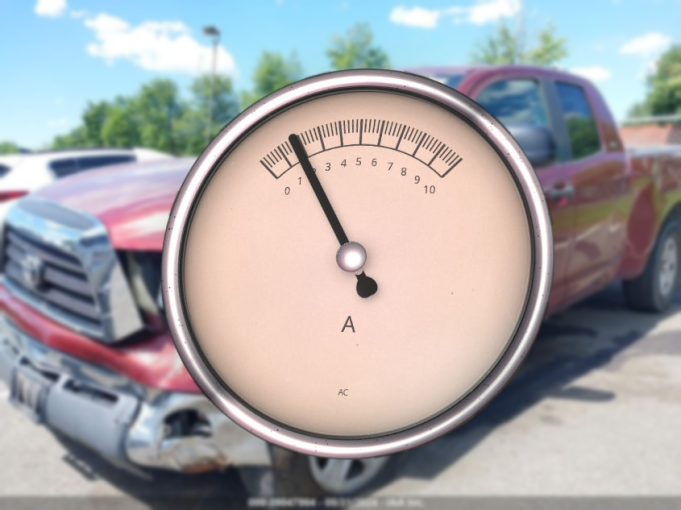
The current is 1.8 (A)
